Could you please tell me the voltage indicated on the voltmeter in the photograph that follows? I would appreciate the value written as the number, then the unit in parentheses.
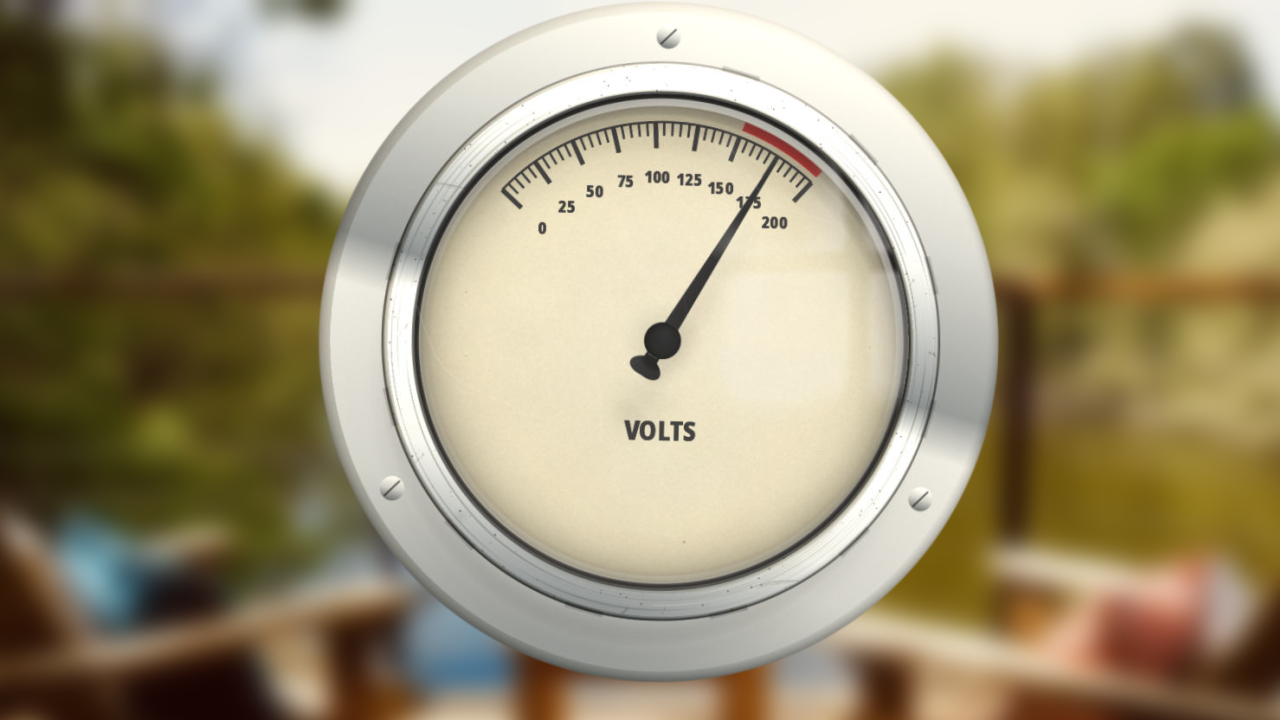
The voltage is 175 (V)
